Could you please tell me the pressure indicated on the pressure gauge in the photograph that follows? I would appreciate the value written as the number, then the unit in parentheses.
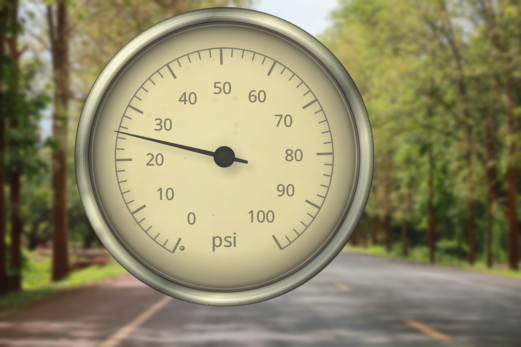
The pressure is 25 (psi)
